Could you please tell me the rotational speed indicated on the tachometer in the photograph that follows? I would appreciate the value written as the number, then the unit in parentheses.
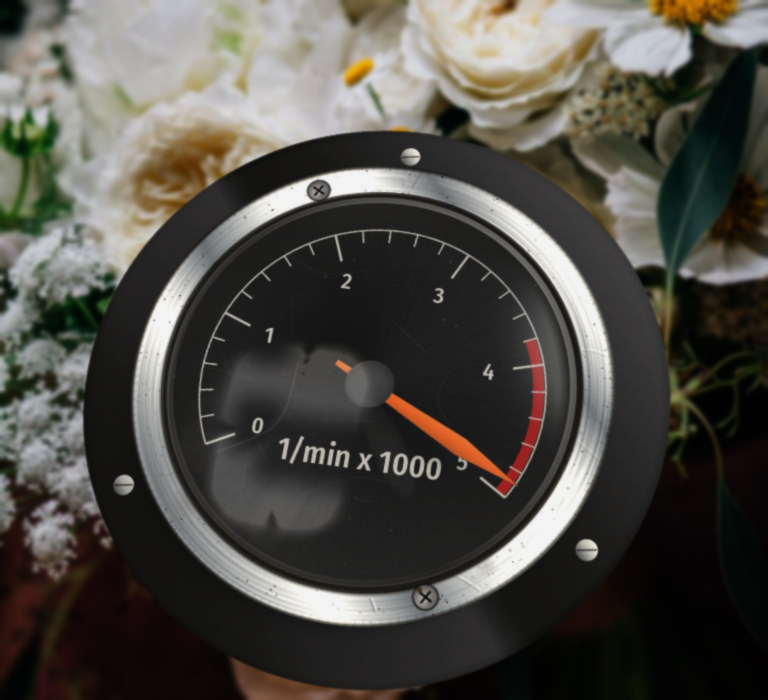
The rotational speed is 4900 (rpm)
